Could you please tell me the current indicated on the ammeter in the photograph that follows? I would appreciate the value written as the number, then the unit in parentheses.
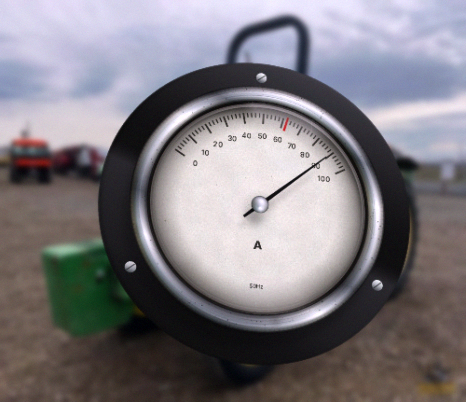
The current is 90 (A)
